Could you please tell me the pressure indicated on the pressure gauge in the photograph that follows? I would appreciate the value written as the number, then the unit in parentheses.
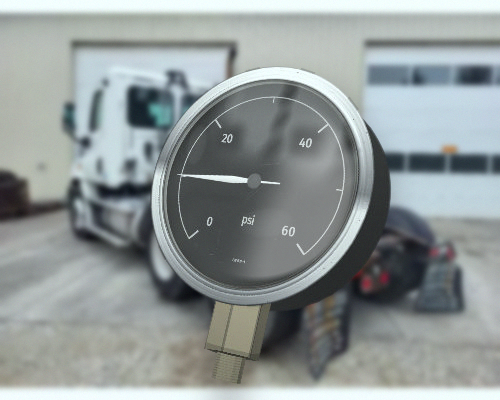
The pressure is 10 (psi)
